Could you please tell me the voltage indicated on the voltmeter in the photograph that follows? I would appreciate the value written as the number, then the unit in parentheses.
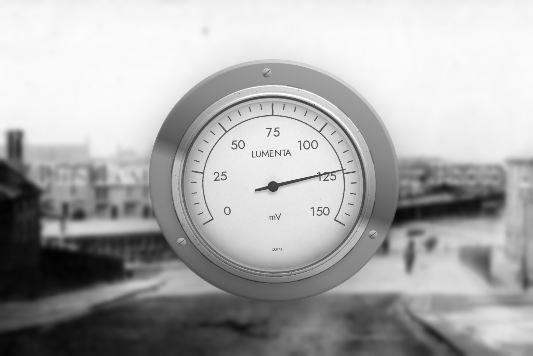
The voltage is 122.5 (mV)
